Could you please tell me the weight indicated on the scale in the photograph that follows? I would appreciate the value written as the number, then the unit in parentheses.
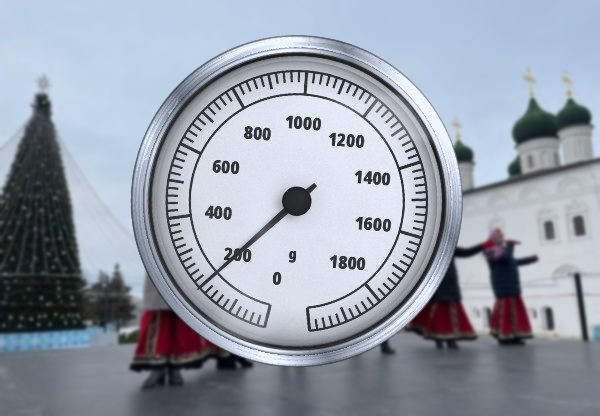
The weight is 200 (g)
